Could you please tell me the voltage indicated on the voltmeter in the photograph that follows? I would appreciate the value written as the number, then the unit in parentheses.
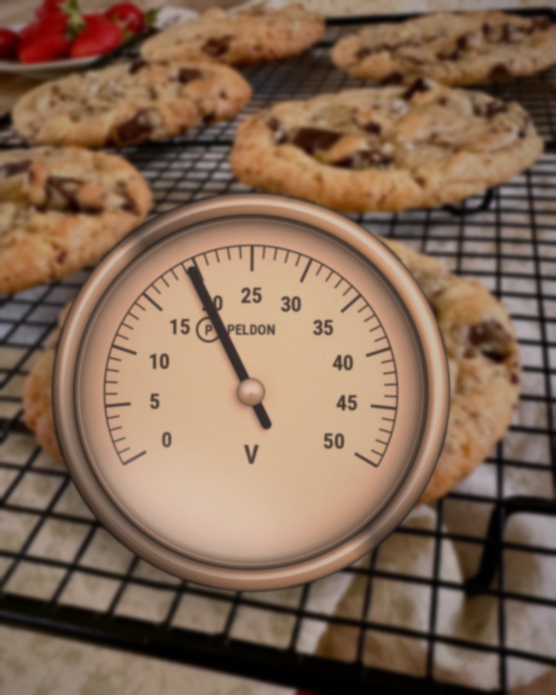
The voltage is 19.5 (V)
